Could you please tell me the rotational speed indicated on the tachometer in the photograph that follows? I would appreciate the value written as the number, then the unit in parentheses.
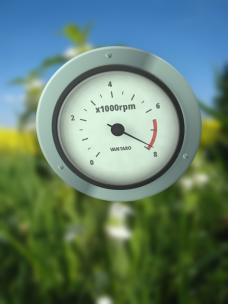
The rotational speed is 7750 (rpm)
